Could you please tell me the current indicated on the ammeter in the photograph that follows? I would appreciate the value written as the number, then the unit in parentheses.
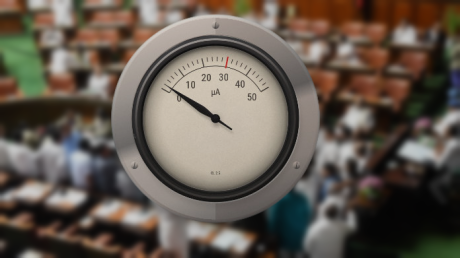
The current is 2 (µA)
